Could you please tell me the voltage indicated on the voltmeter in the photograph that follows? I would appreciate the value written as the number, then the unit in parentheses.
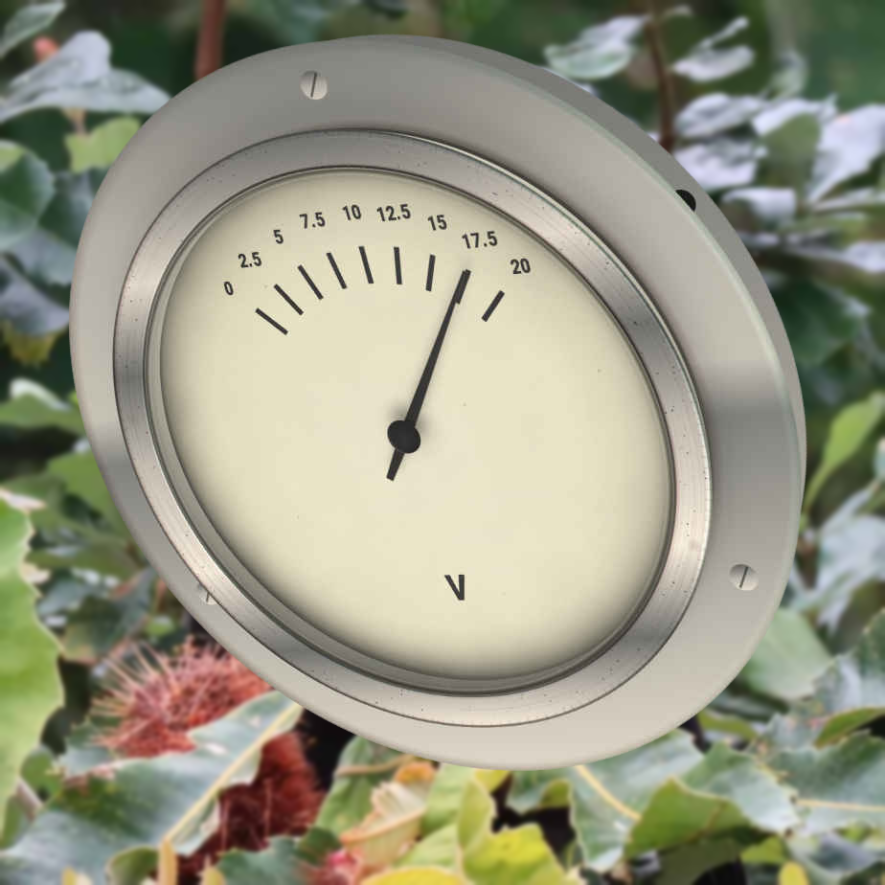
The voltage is 17.5 (V)
